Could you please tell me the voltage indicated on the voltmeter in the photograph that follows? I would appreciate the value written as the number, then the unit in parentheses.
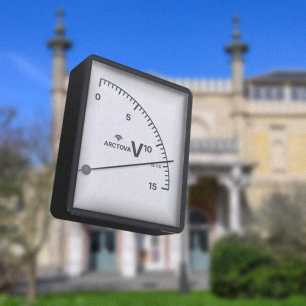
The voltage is 12 (V)
